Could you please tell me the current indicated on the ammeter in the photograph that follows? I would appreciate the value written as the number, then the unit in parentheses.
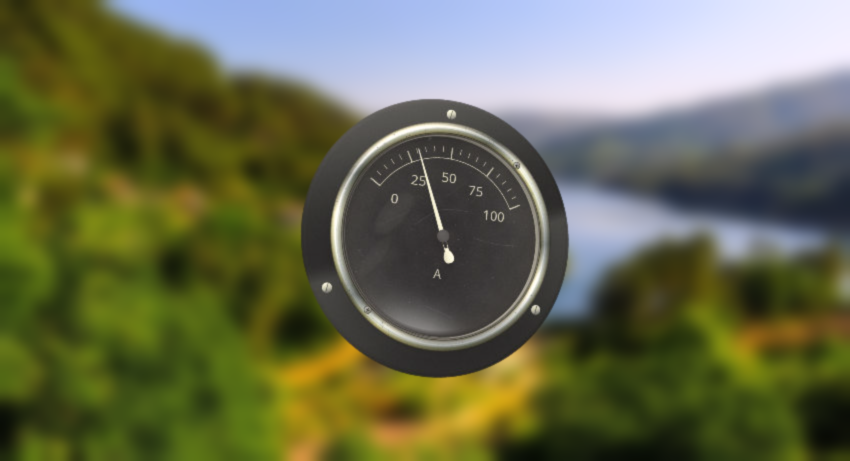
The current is 30 (A)
